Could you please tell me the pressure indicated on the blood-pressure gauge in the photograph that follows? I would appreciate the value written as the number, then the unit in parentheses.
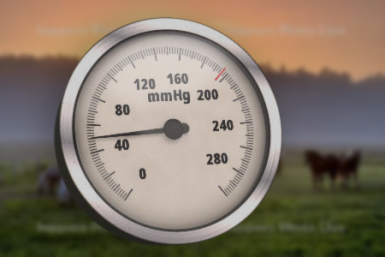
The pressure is 50 (mmHg)
